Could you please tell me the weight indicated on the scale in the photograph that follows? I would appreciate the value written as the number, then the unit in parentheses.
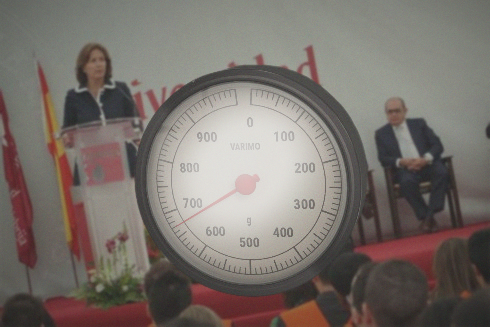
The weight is 670 (g)
